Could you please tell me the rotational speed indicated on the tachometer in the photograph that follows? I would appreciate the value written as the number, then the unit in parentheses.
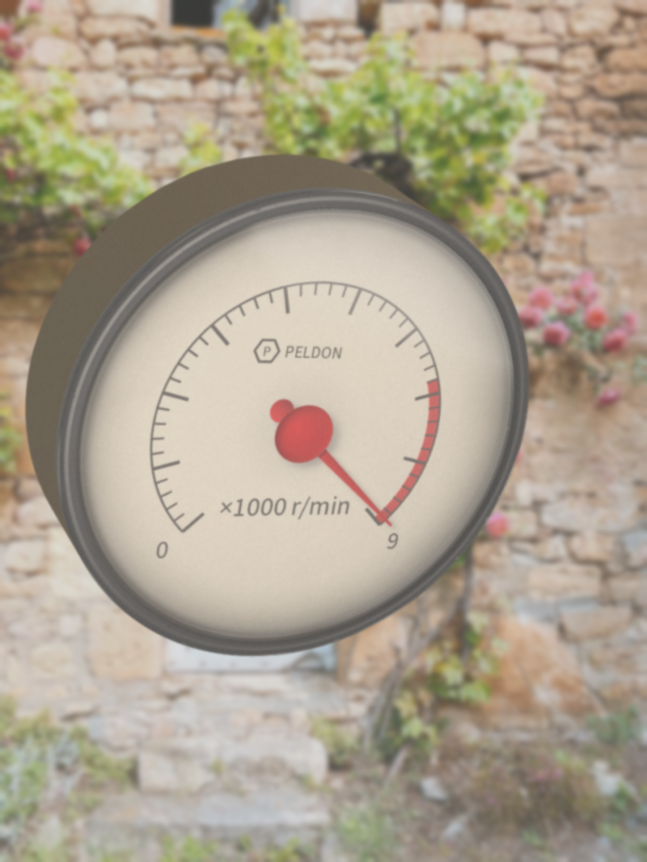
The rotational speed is 8900 (rpm)
